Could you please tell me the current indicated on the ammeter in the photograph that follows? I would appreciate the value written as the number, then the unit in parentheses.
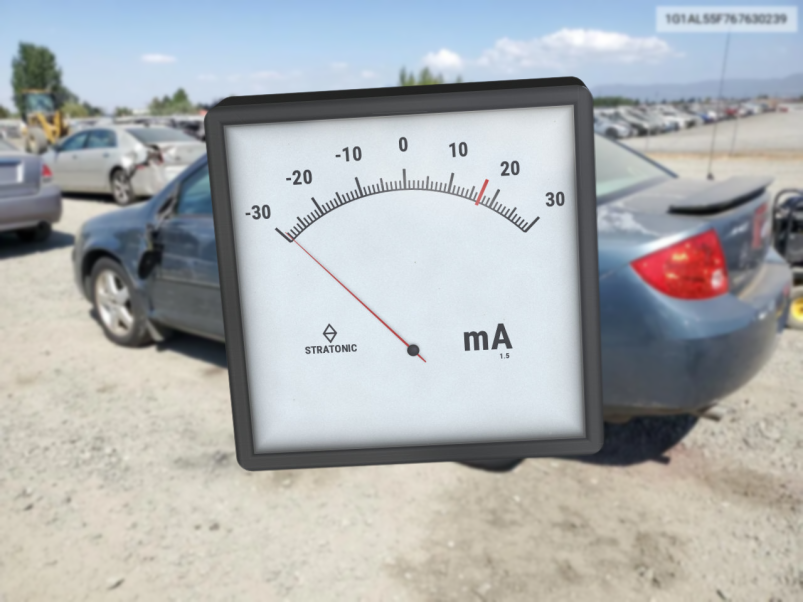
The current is -29 (mA)
